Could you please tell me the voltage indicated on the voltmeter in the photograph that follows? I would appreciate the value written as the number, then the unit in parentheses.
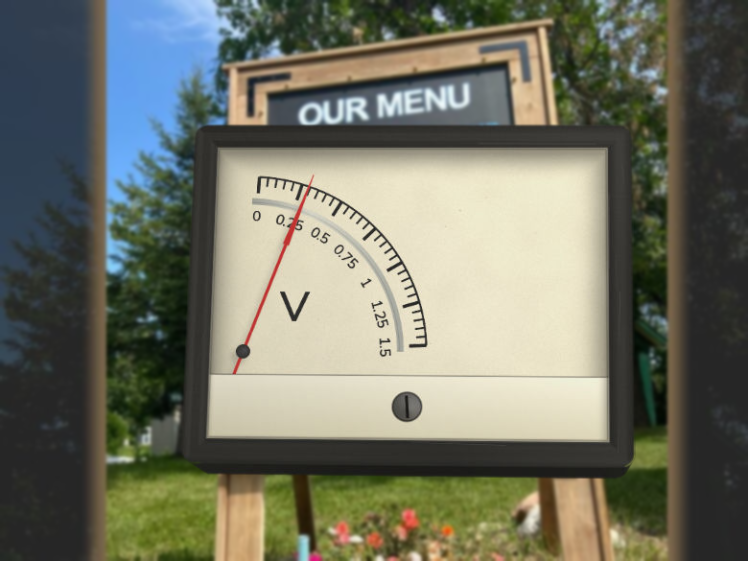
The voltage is 0.3 (V)
